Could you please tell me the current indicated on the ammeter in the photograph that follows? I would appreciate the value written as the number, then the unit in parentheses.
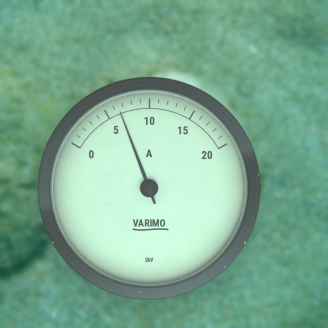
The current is 6.5 (A)
